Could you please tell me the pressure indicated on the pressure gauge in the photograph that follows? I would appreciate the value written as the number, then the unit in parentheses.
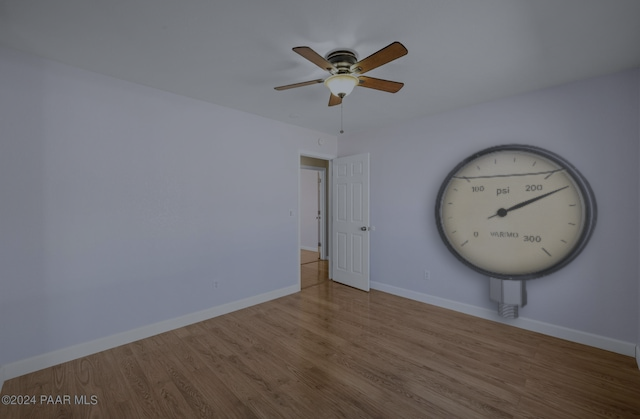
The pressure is 220 (psi)
